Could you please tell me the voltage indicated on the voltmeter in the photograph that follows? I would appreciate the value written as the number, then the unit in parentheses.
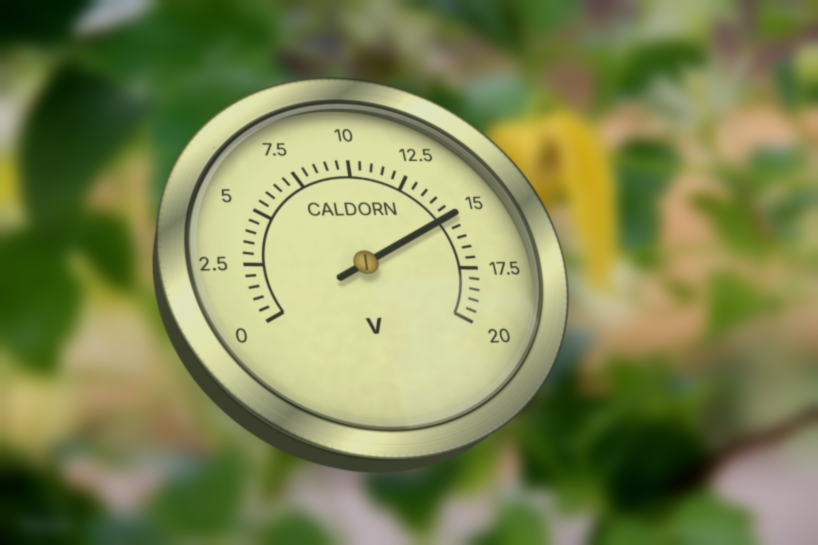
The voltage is 15 (V)
